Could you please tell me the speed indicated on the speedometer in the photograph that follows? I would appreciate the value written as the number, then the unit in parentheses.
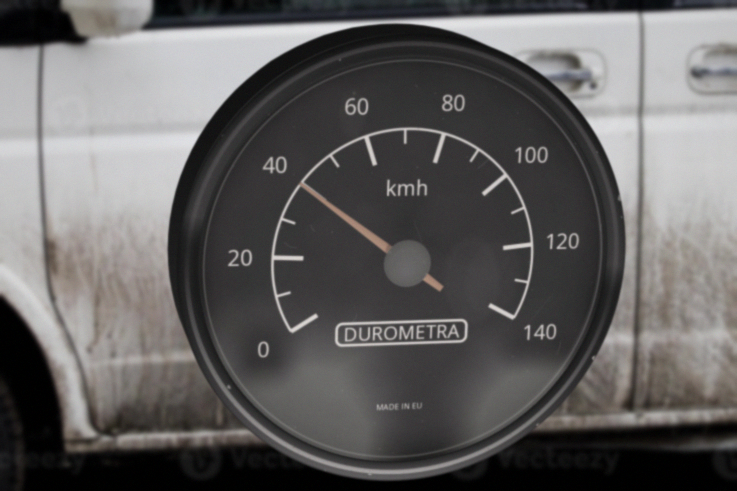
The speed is 40 (km/h)
